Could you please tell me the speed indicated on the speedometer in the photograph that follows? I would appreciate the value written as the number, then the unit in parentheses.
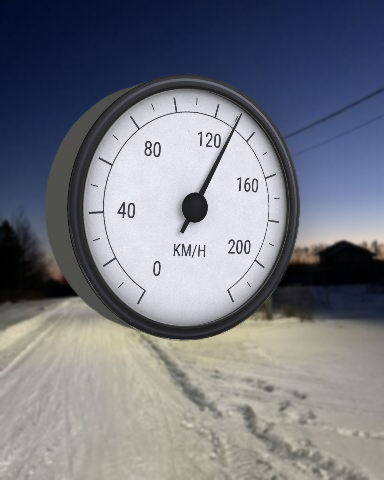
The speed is 130 (km/h)
